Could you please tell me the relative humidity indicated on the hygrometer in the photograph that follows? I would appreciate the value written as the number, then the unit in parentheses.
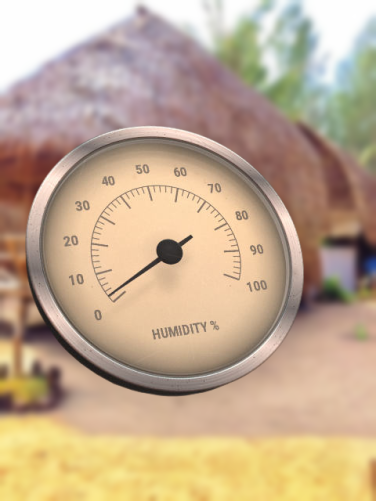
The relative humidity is 2 (%)
